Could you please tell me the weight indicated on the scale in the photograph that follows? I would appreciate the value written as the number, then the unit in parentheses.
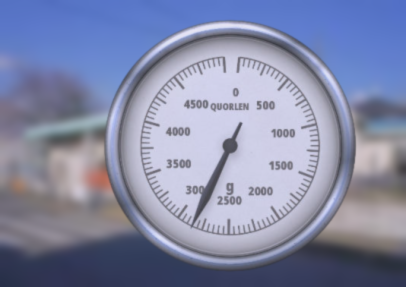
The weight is 2850 (g)
